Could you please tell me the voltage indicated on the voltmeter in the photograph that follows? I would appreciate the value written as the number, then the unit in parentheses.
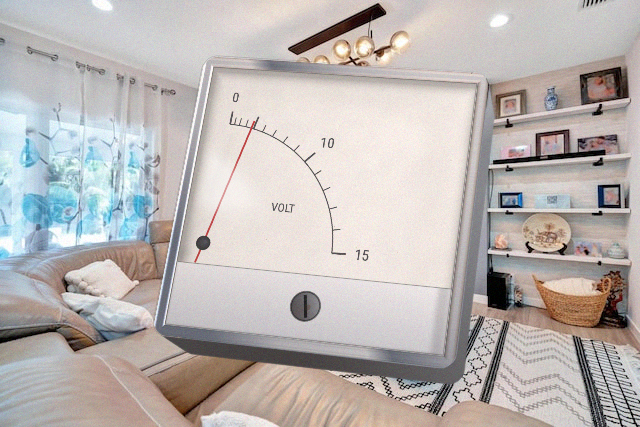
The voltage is 5 (V)
